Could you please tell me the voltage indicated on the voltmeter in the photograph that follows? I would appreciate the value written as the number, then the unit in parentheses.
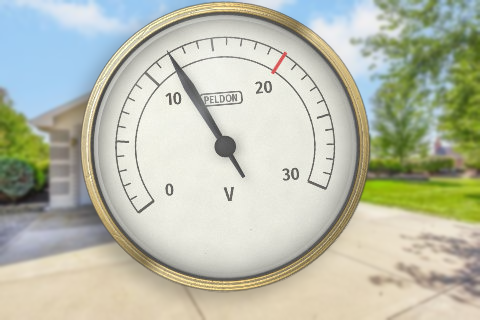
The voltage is 12 (V)
